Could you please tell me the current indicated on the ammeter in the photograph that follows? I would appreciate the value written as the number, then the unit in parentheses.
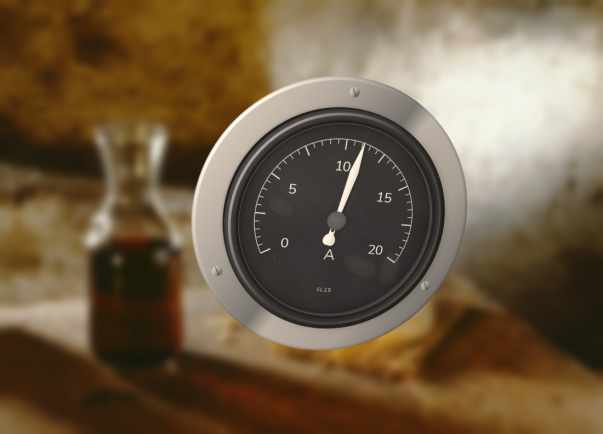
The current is 11 (A)
